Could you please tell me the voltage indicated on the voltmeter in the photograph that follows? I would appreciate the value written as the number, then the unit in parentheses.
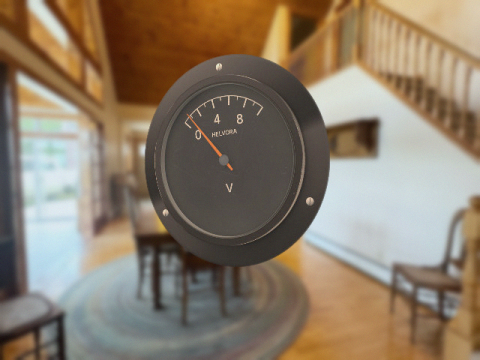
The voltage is 1 (V)
